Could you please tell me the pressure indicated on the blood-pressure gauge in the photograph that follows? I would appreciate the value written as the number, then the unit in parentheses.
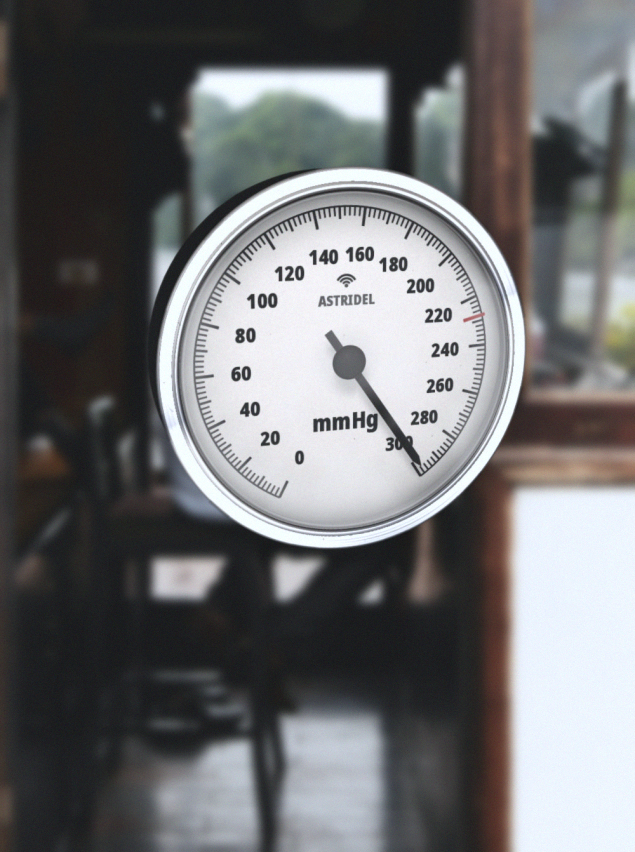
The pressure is 298 (mmHg)
